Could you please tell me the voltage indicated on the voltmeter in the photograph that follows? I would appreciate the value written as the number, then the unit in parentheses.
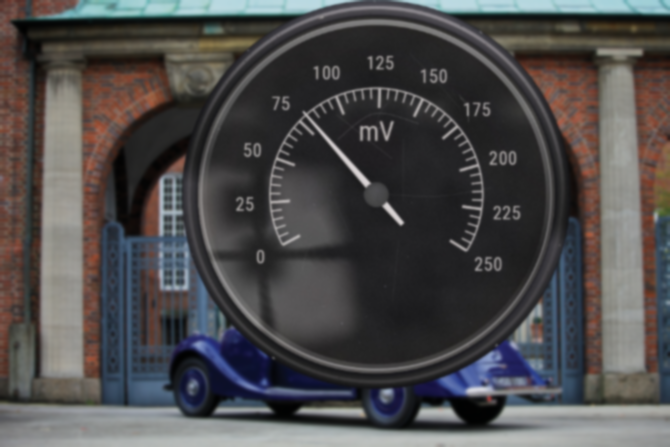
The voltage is 80 (mV)
